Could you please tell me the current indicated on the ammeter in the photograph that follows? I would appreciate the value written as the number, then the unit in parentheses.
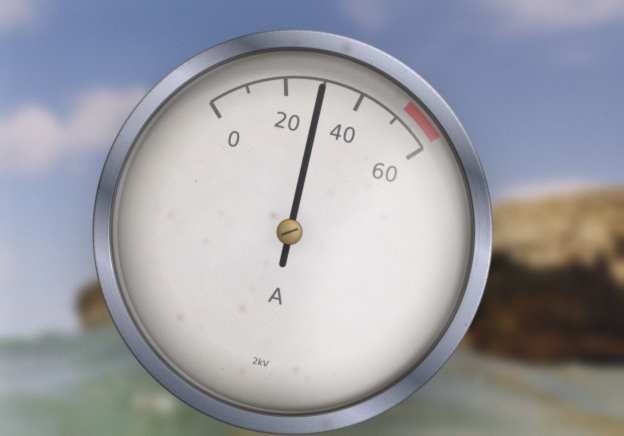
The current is 30 (A)
